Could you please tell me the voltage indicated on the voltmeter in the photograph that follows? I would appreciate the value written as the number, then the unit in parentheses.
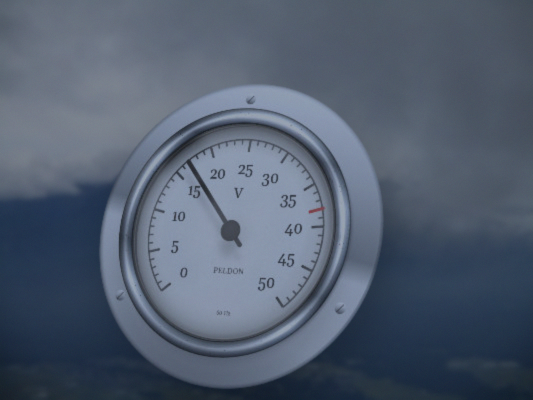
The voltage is 17 (V)
